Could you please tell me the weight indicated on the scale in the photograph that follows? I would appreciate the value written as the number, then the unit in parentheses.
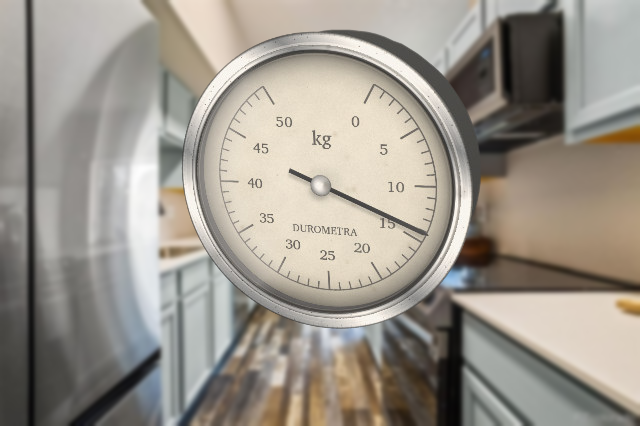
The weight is 14 (kg)
